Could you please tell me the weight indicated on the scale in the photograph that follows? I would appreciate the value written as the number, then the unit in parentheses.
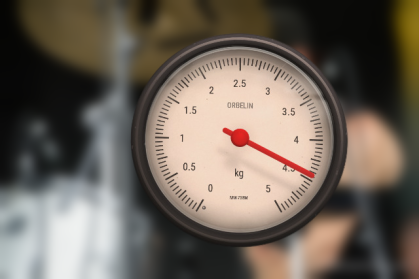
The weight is 4.45 (kg)
